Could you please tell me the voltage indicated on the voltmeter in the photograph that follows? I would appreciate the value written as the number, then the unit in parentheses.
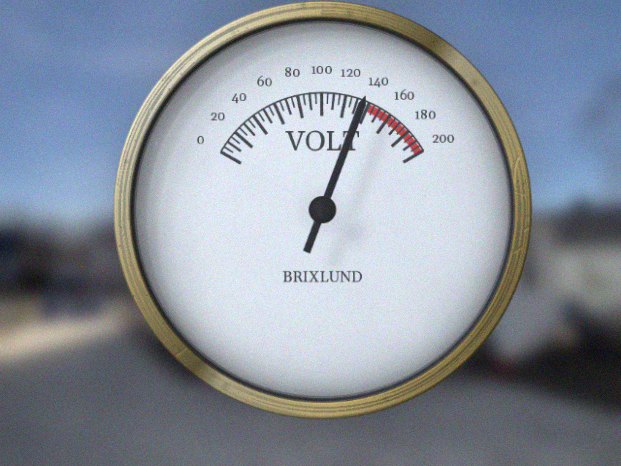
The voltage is 135 (V)
